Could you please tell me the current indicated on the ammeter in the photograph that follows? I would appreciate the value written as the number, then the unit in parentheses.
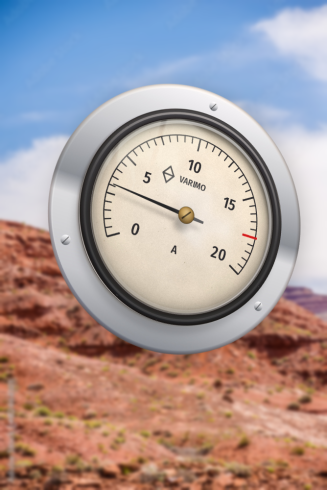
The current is 3 (A)
